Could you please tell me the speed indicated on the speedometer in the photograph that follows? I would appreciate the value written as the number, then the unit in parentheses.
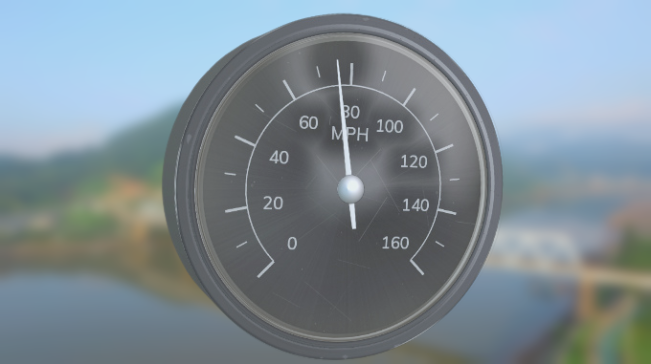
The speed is 75 (mph)
